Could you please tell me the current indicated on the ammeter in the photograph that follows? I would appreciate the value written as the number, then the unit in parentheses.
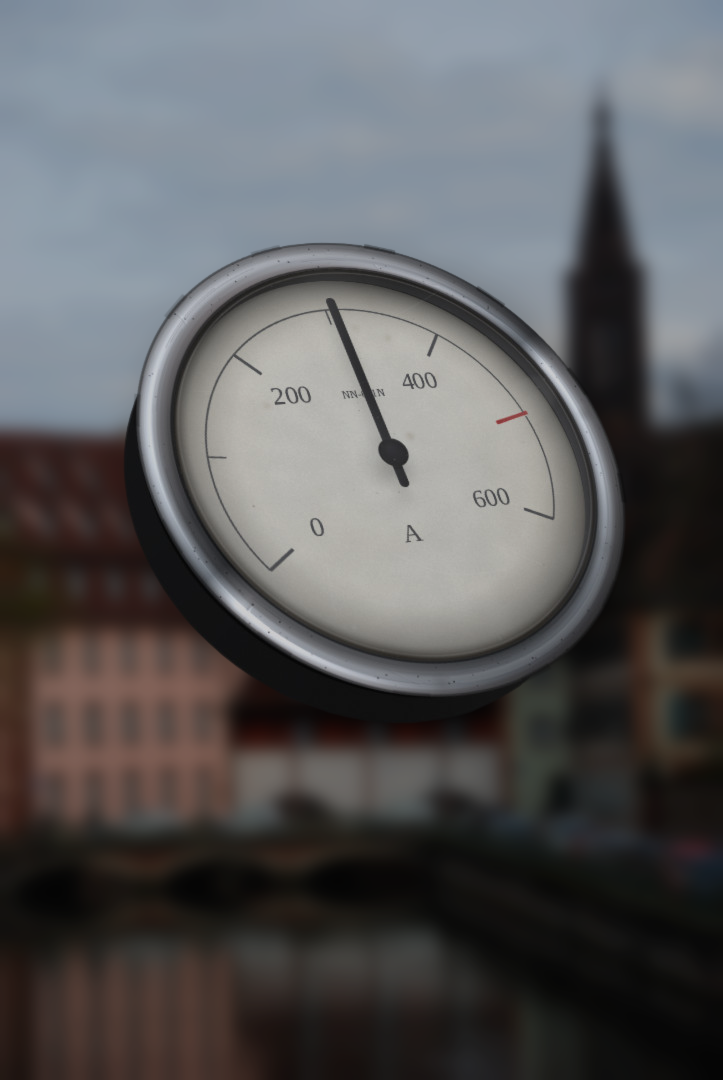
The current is 300 (A)
